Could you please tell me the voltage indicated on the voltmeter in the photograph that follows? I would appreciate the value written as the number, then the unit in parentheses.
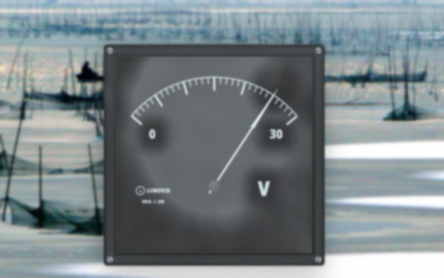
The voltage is 25 (V)
